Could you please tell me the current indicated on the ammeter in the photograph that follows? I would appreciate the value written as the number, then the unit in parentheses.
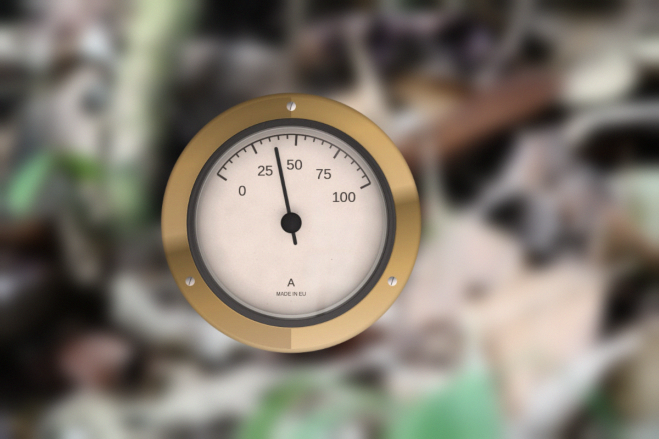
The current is 37.5 (A)
